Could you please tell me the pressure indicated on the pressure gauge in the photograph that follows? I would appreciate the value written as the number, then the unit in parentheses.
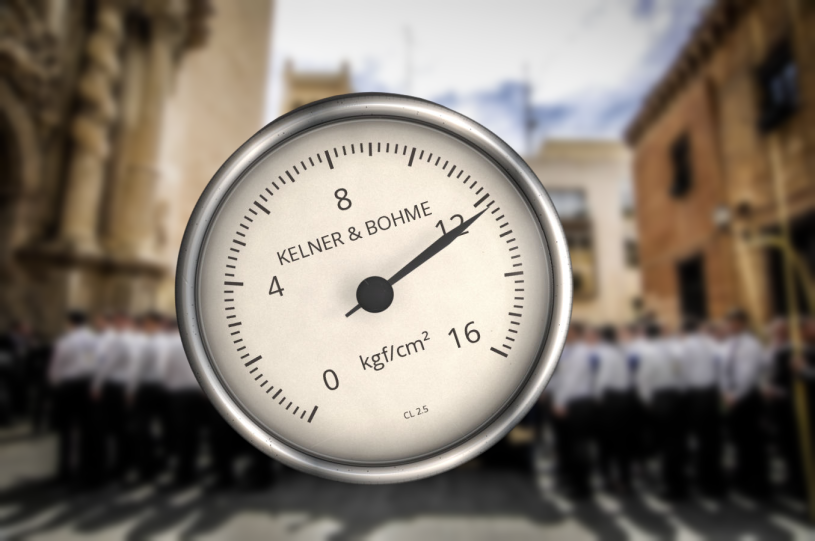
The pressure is 12.2 (kg/cm²)
